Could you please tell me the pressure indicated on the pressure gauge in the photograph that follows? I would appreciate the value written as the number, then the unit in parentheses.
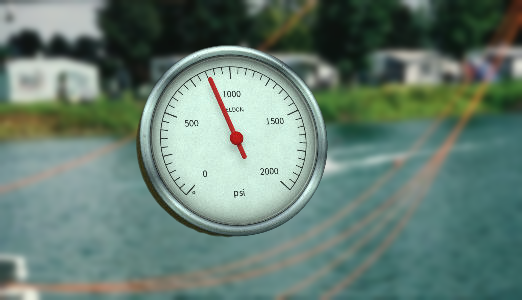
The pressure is 850 (psi)
